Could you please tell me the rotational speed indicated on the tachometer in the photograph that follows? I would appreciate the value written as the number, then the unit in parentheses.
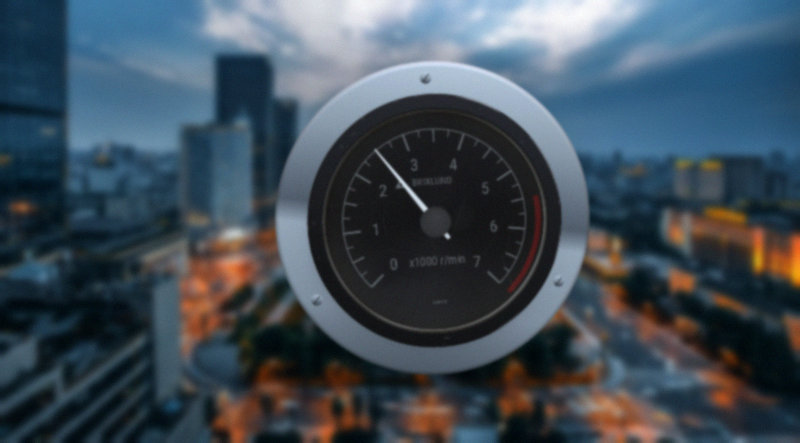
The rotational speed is 2500 (rpm)
